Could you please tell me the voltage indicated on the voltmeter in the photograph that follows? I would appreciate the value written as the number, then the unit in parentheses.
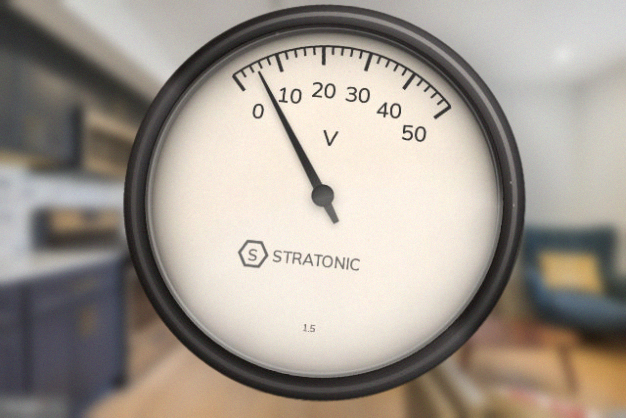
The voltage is 5 (V)
